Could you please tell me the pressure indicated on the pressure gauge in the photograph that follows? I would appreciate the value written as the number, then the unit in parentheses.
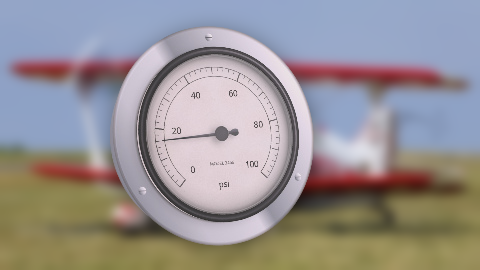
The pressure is 16 (psi)
